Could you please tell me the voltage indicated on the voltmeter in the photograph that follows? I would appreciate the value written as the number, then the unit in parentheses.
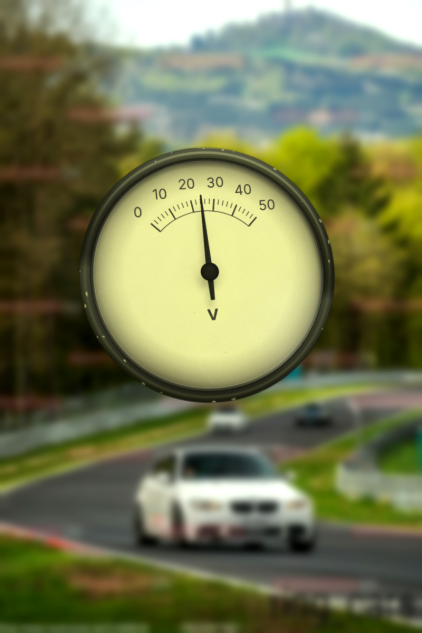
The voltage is 24 (V)
